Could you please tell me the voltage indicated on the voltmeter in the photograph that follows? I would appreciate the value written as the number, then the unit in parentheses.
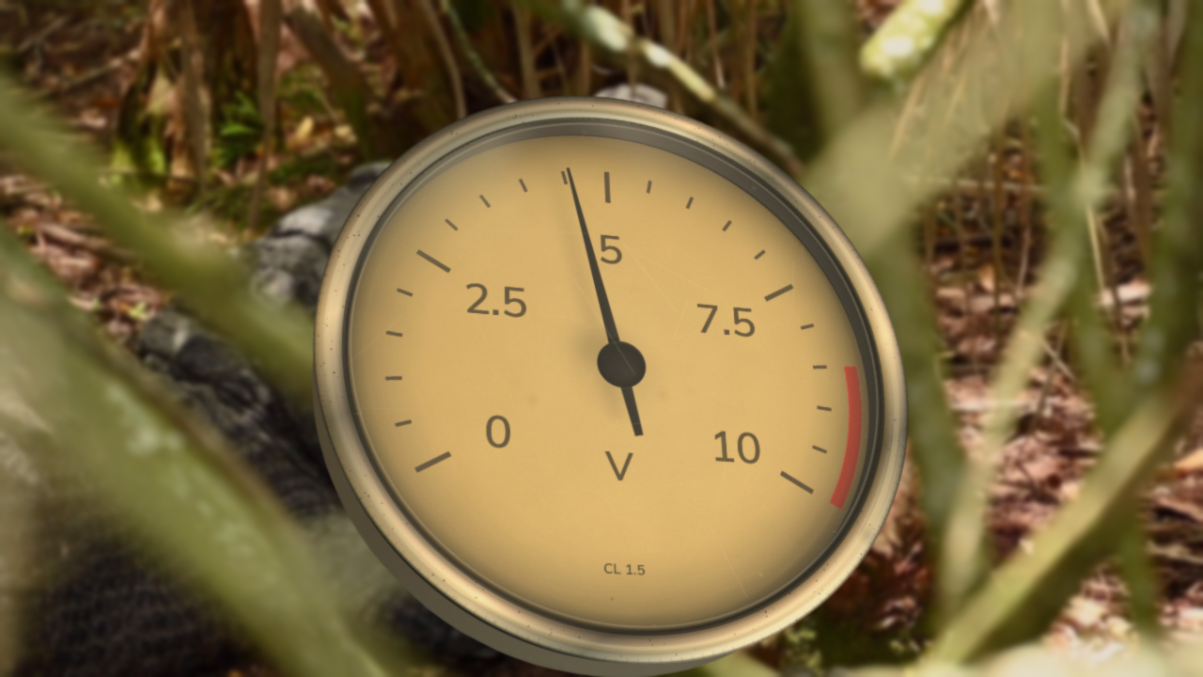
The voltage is 4.5 (V)
